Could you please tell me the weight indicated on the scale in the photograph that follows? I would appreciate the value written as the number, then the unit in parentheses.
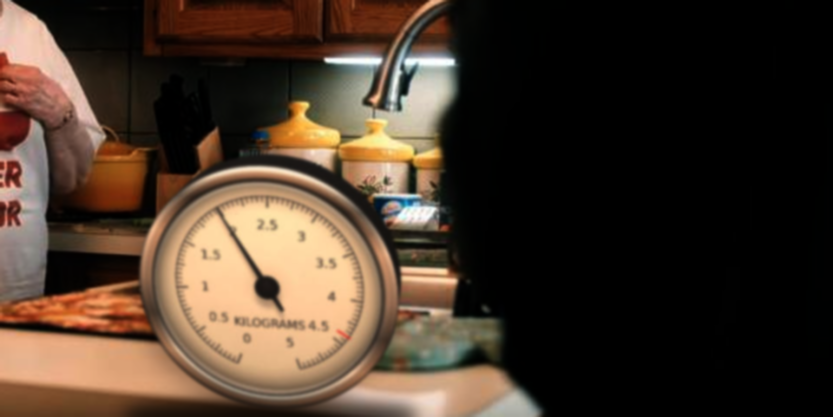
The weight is 2 (kg)
